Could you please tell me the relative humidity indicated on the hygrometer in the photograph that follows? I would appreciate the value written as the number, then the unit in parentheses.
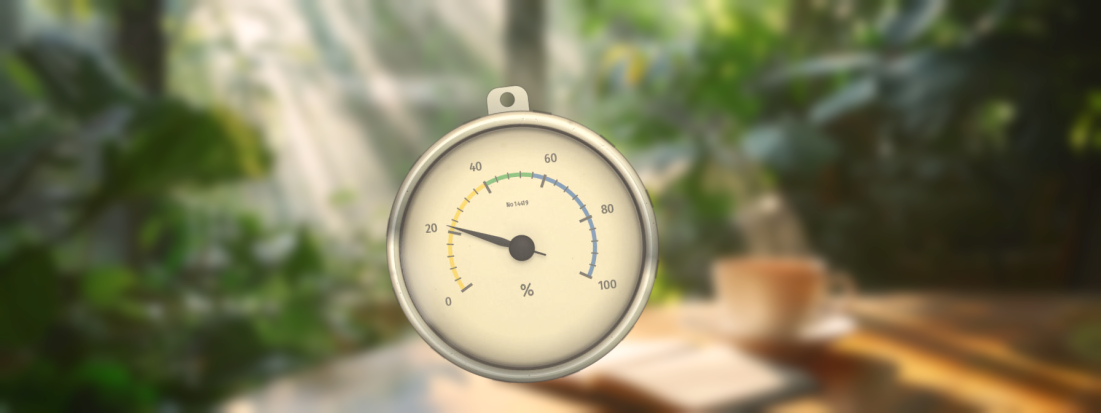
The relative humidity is 22 (%)
